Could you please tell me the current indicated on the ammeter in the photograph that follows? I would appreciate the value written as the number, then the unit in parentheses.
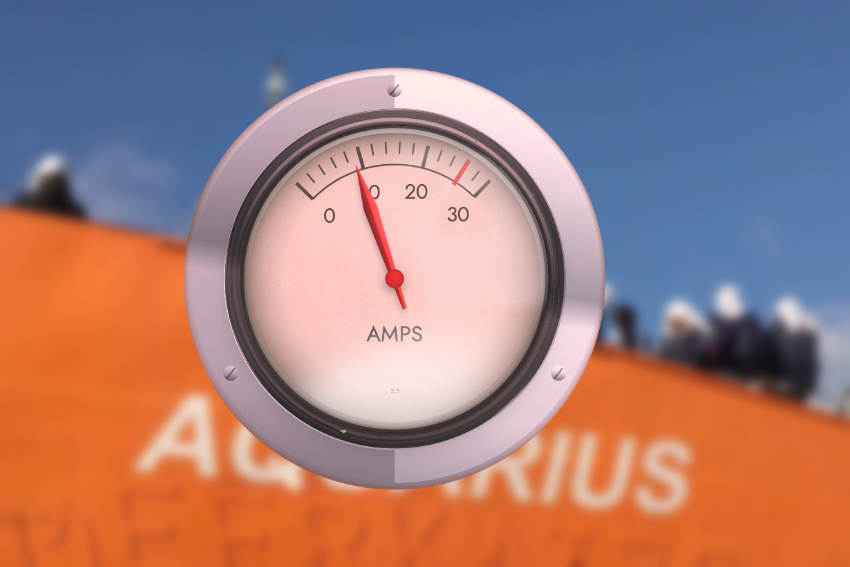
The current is 9 (A)
